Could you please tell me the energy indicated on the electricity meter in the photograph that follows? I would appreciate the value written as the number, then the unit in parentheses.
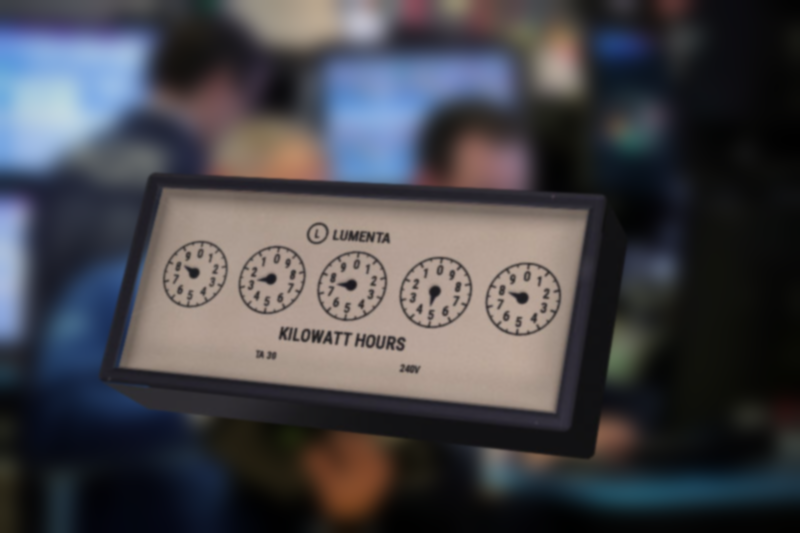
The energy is 82748 (kWh)
